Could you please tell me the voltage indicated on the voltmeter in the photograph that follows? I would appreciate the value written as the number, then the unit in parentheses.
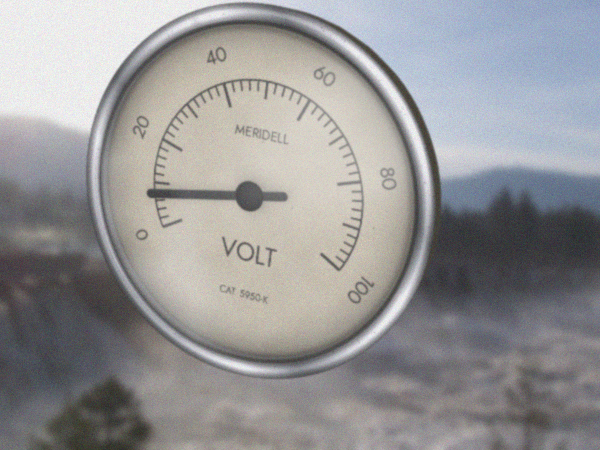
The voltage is 8 (V)
